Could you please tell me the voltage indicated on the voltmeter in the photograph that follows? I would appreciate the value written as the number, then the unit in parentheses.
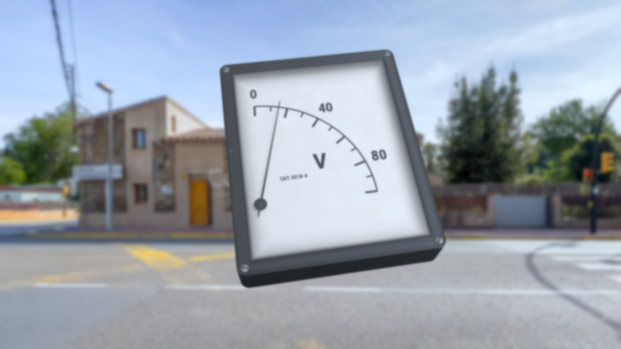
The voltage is 15 (V)
